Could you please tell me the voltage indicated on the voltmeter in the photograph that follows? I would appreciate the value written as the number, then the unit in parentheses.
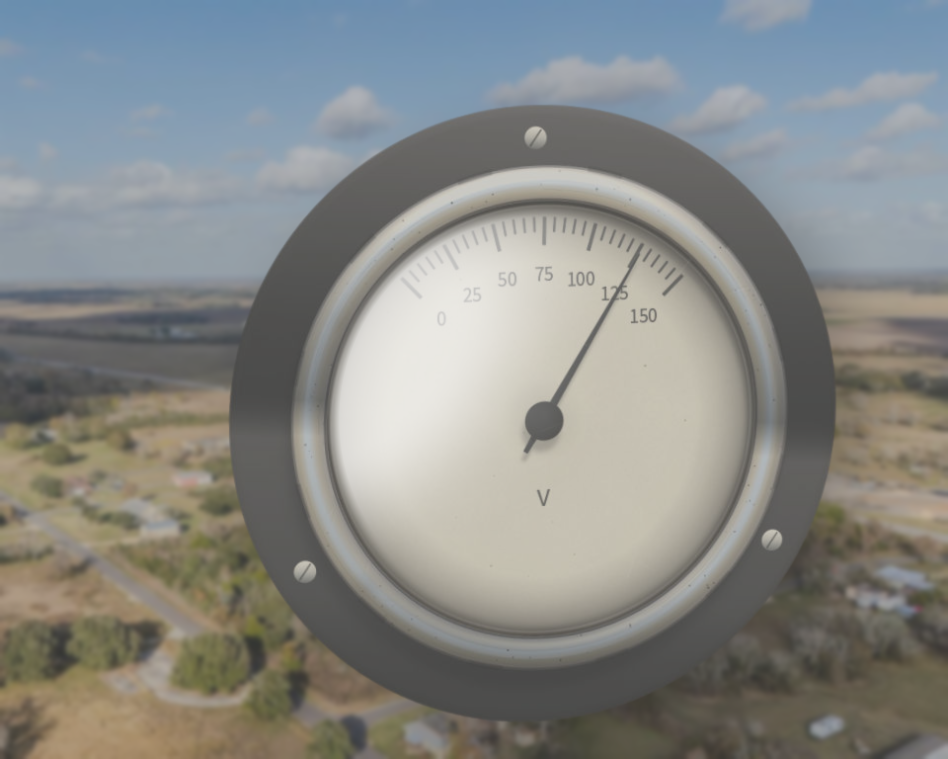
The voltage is 125 (V)
